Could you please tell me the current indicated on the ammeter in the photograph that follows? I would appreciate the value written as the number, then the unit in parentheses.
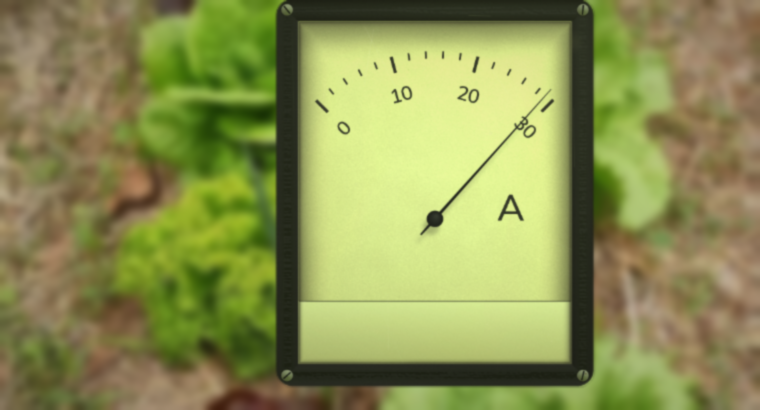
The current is 29 (A)
